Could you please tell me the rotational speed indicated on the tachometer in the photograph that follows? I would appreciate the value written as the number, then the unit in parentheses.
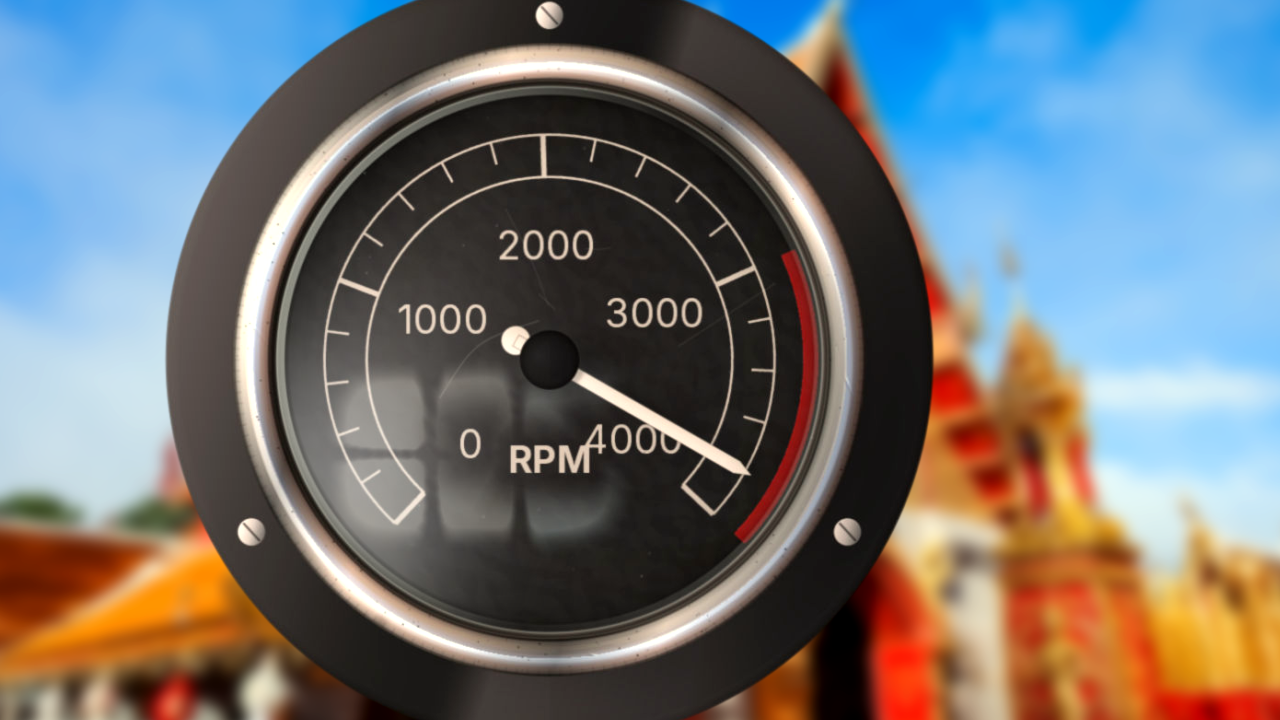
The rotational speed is 3800 (rpm)
